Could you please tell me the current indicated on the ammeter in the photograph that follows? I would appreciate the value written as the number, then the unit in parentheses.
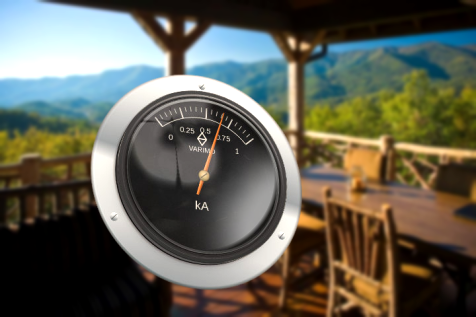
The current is 0.65 (kA)
